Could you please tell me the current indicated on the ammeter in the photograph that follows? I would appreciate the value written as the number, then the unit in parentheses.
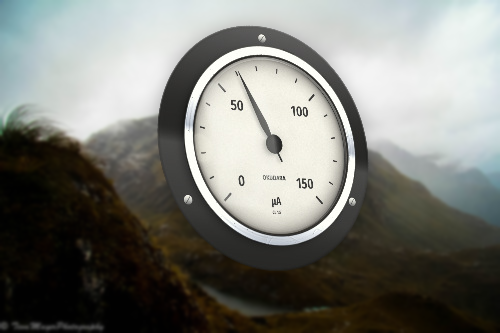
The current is 60 (µA)
